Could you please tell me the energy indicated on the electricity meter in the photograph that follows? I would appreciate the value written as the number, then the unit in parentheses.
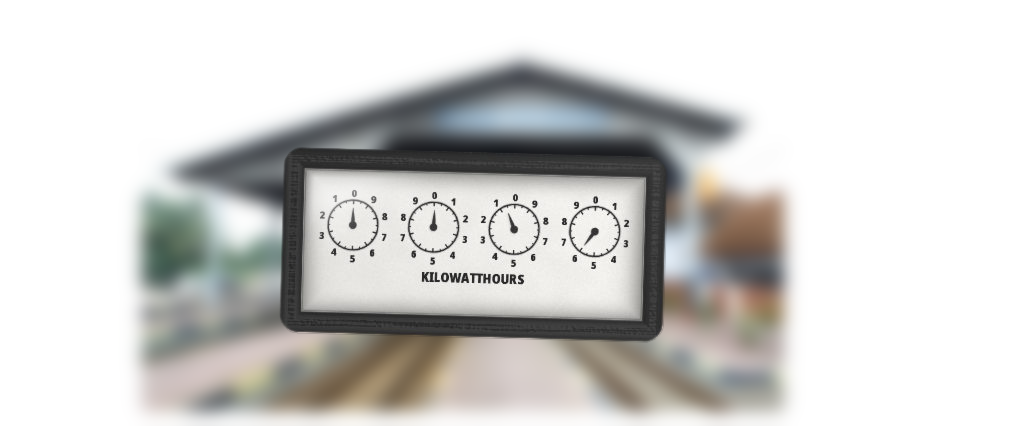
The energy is 6 (kWh)
